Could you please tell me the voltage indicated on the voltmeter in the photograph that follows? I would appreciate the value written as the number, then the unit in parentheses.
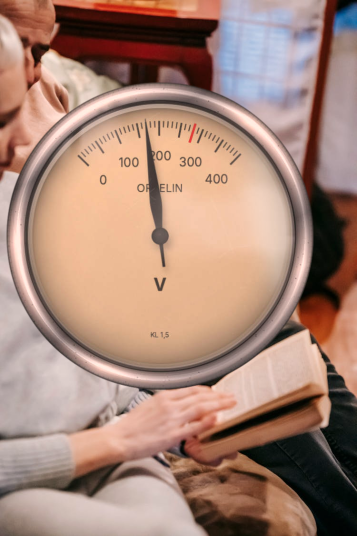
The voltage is 170 (V)
